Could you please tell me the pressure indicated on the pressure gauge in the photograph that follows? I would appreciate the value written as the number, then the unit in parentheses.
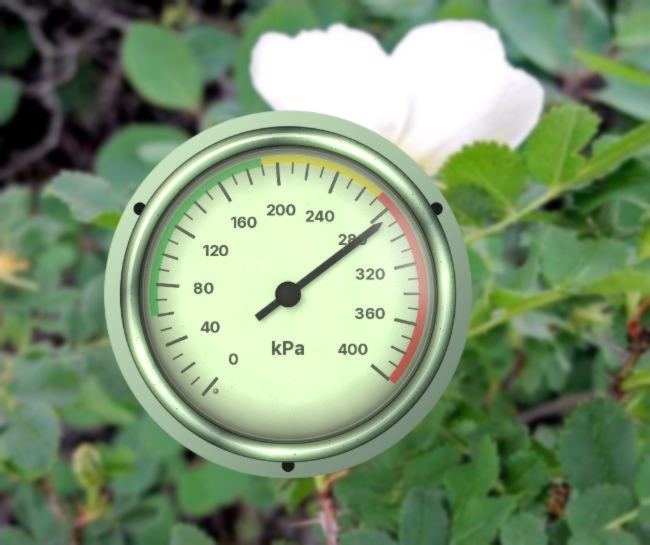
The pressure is 285 (kPa)
